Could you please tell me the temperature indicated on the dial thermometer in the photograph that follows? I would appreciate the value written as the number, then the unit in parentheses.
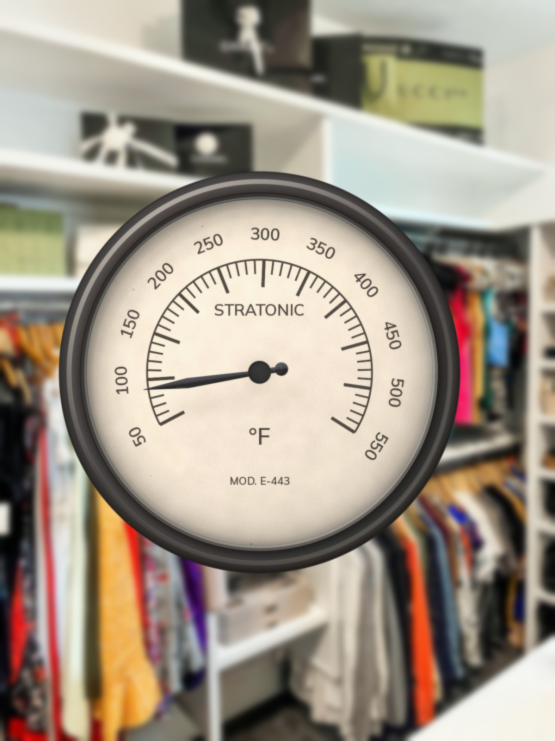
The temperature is 90 (°F)
